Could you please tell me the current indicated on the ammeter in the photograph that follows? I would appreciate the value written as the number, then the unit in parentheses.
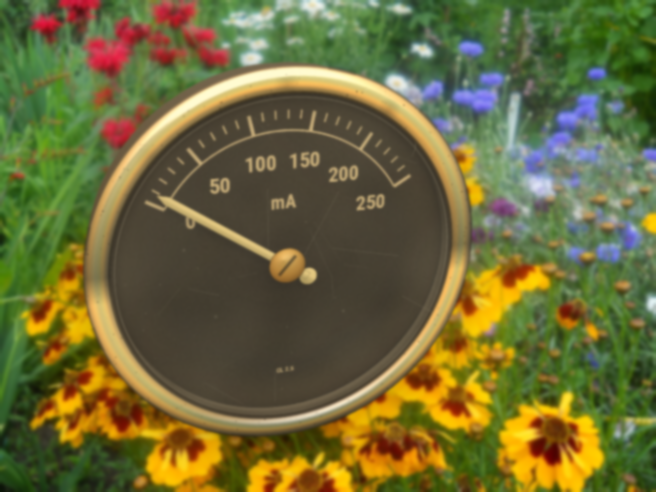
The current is 10 (mA)
